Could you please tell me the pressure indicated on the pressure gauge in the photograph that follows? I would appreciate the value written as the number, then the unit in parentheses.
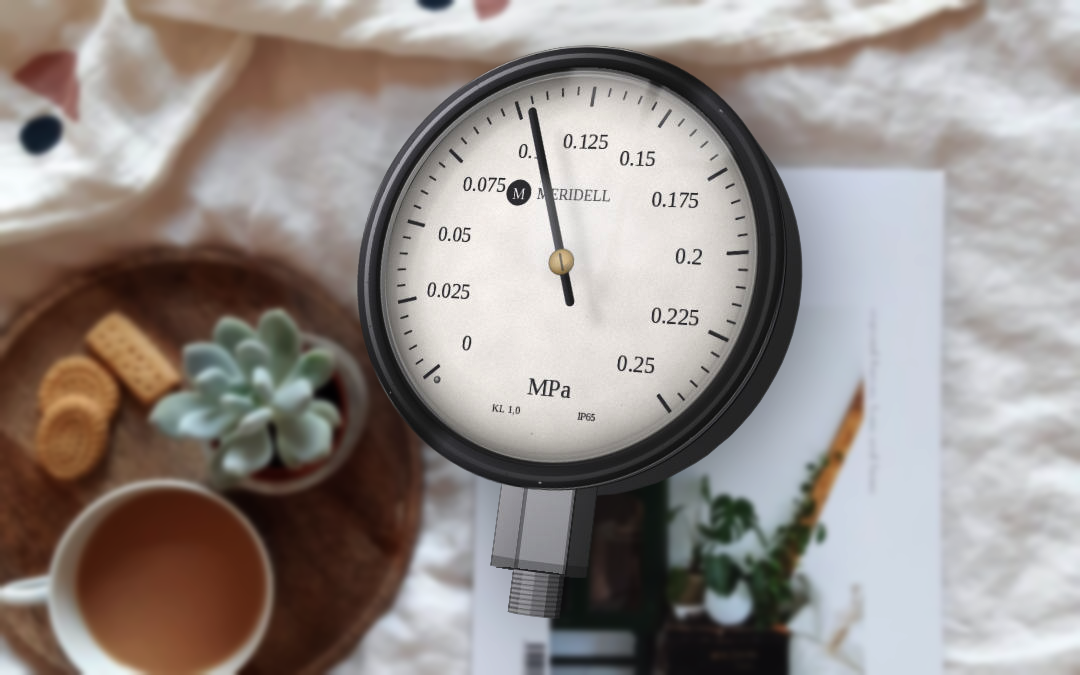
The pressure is 0.105 (MPa)
